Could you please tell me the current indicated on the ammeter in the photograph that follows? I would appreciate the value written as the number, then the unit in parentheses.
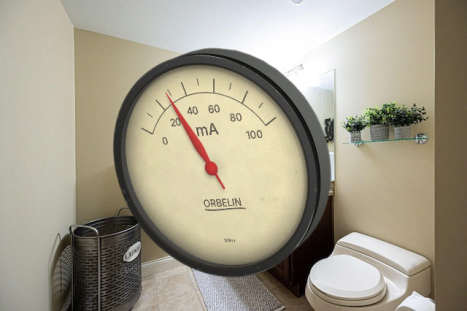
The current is 30 (mA)
